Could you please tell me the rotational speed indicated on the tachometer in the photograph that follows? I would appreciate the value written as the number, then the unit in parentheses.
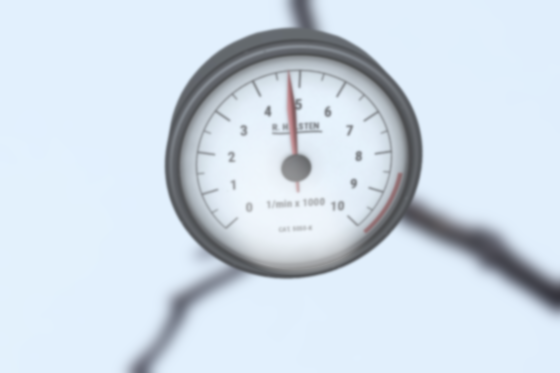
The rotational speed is 4750 (rpm)
